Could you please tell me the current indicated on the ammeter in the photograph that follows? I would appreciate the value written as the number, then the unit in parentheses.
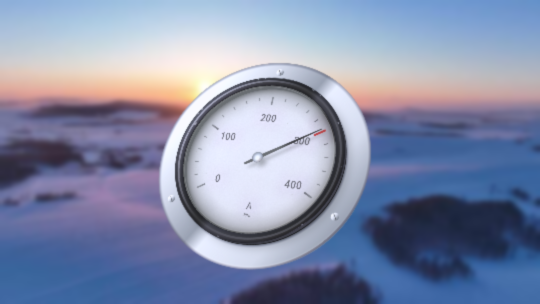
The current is 300 (A)
